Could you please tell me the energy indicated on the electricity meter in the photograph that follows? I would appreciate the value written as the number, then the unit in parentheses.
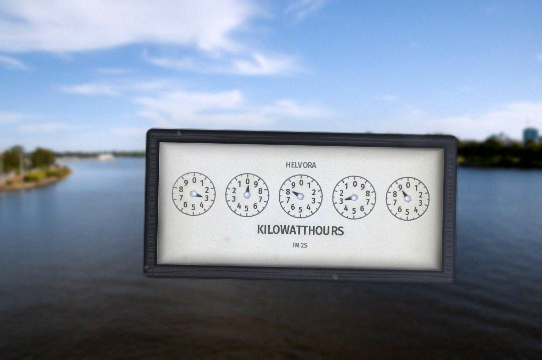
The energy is 29829 (kWh)
